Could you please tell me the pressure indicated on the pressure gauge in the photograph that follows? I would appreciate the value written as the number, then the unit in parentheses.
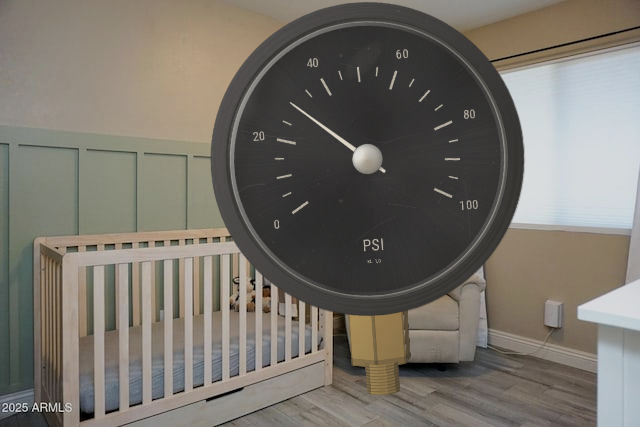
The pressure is 30 (psi)
